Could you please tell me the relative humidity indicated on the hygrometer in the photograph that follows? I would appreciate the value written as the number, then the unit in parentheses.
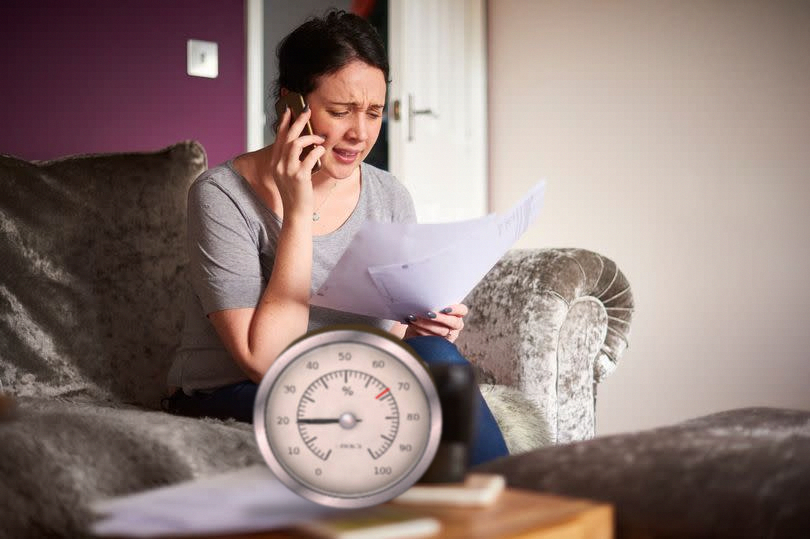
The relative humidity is 20 (%)
